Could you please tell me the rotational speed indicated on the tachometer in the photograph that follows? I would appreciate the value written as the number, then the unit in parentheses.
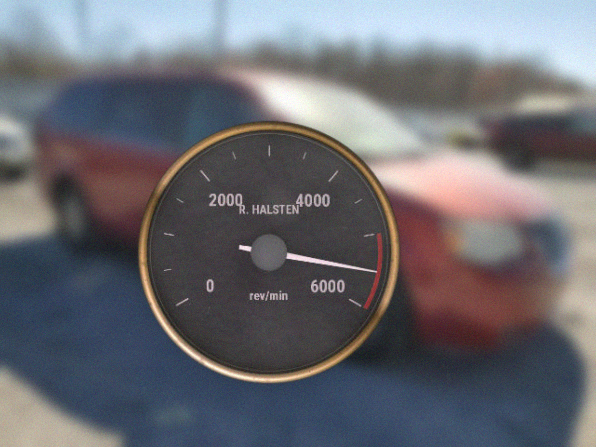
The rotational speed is 5500 (rpm)
